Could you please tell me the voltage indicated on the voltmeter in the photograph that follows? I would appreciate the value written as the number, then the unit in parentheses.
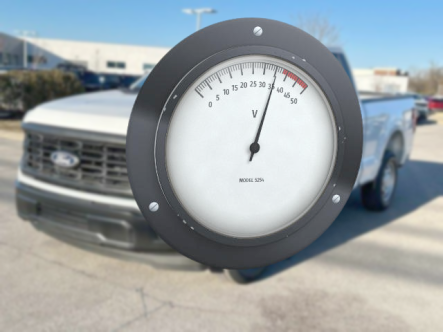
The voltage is 35 (V)
